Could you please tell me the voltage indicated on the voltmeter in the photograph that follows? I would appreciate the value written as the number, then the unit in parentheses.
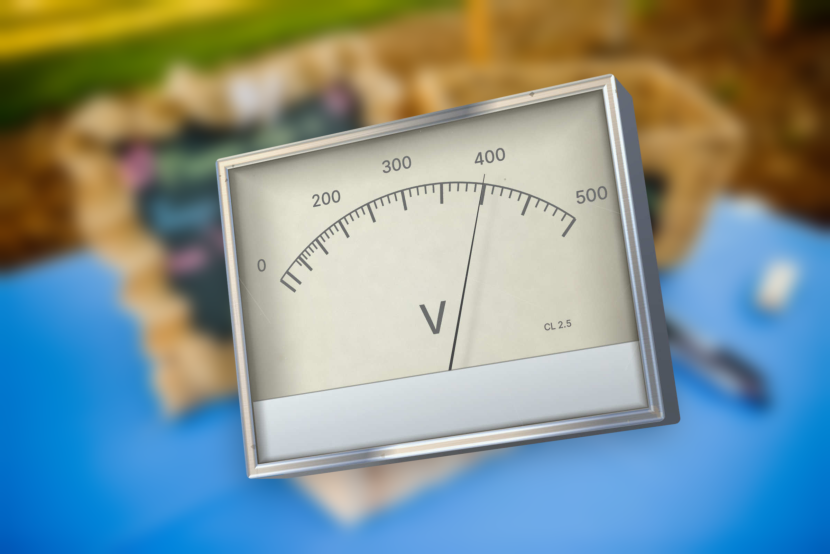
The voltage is 400 (V)
